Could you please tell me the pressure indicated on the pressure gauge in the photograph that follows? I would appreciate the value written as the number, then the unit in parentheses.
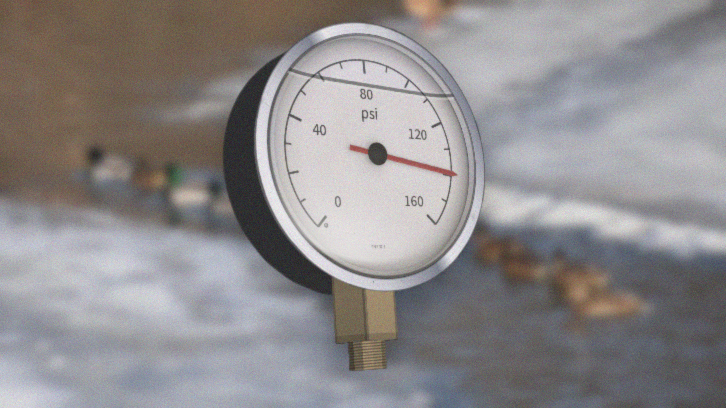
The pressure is 140 (psi)
